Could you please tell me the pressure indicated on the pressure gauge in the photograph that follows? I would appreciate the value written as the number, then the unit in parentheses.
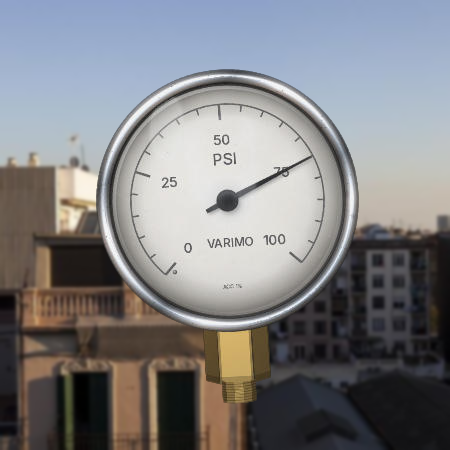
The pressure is 75 (psi)
